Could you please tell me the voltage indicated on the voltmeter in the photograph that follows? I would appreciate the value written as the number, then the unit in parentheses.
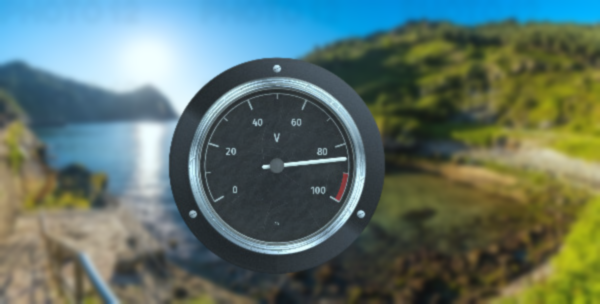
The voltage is 85 (V)
